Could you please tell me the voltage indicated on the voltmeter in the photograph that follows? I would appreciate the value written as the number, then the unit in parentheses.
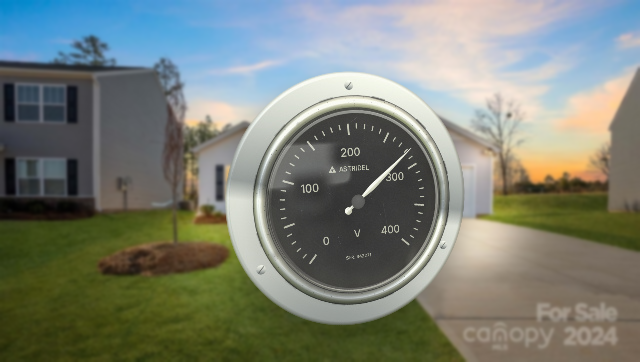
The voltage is 280 (V)
